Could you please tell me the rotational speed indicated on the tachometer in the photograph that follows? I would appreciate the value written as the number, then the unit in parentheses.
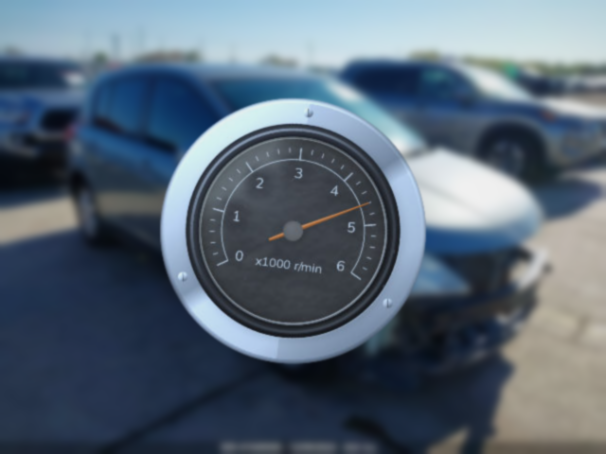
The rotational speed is 4600 (rpm)
